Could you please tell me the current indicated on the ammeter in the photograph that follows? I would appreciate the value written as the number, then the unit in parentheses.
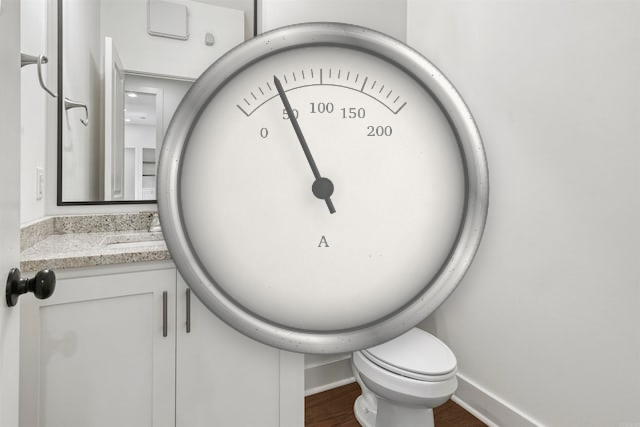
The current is 50 (A)
